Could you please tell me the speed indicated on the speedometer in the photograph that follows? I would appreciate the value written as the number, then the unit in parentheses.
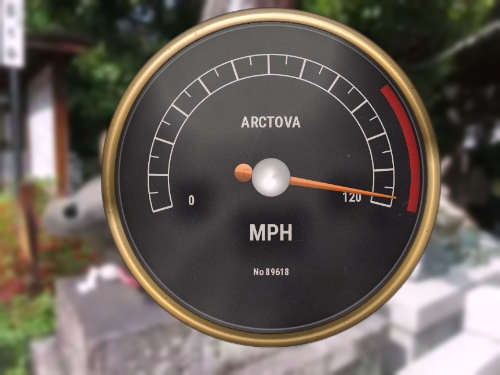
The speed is 117.5 (mph)
